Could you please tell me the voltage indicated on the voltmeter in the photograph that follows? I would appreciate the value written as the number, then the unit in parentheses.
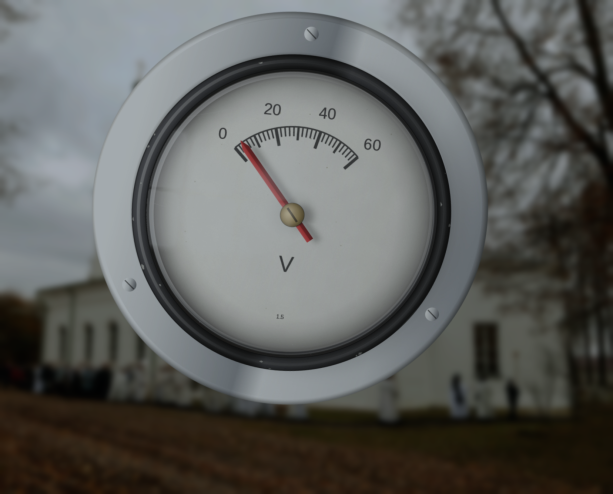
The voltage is 4 (V)
